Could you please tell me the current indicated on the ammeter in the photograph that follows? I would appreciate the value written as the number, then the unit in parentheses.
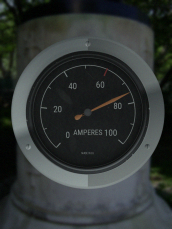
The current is 75 (A)
